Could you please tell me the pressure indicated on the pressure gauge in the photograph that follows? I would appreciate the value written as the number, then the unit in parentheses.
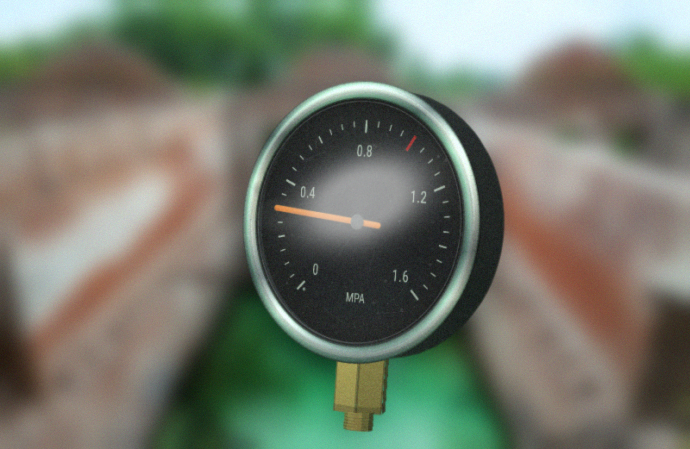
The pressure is 0.3 (MPa)
